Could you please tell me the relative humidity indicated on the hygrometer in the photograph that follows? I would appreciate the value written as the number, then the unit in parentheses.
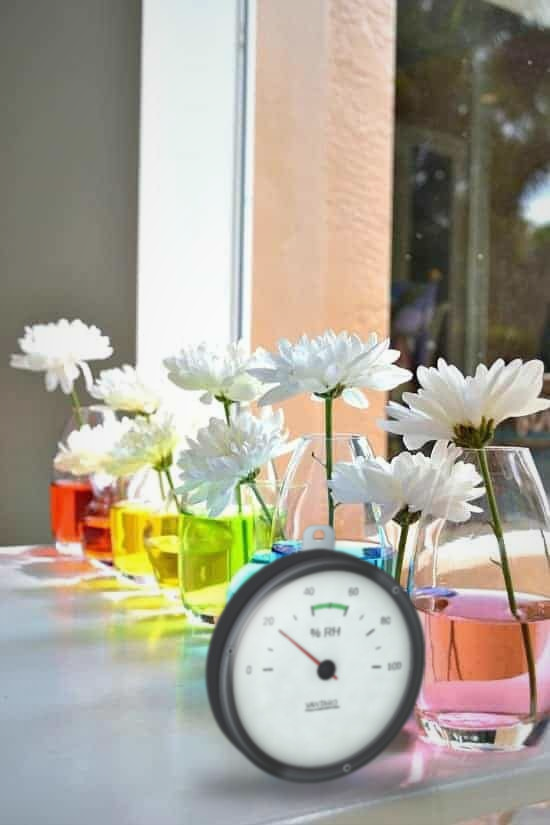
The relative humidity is 20 (%)
